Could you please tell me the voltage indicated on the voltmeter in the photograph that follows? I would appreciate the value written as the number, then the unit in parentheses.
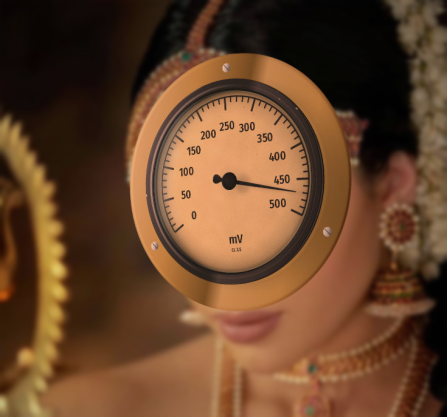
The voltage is 470 (mV)
